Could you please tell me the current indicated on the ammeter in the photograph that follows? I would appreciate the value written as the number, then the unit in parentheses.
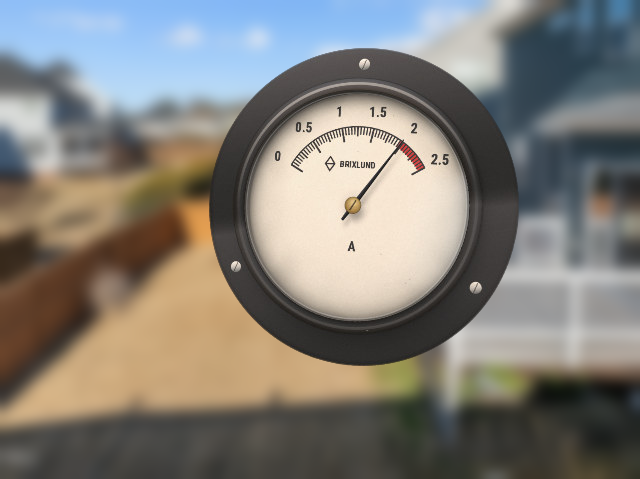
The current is 2 (A)
